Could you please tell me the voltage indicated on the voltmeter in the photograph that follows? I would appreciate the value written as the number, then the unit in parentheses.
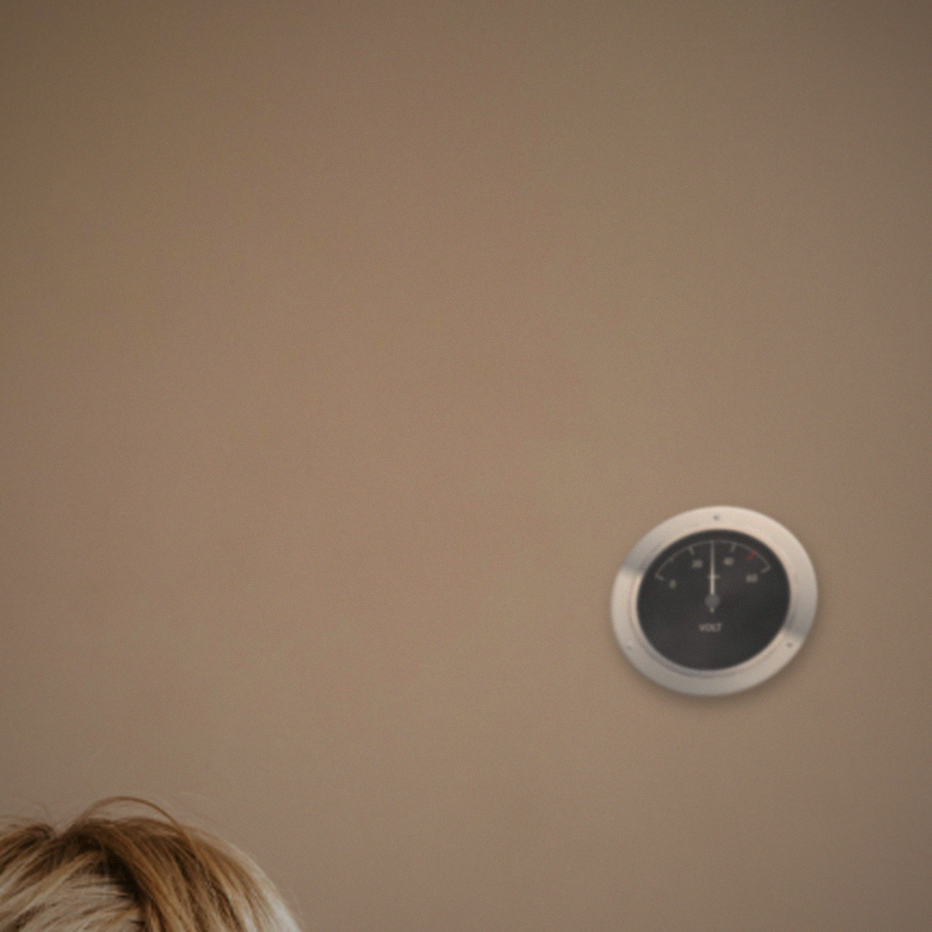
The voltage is 30 (V)
